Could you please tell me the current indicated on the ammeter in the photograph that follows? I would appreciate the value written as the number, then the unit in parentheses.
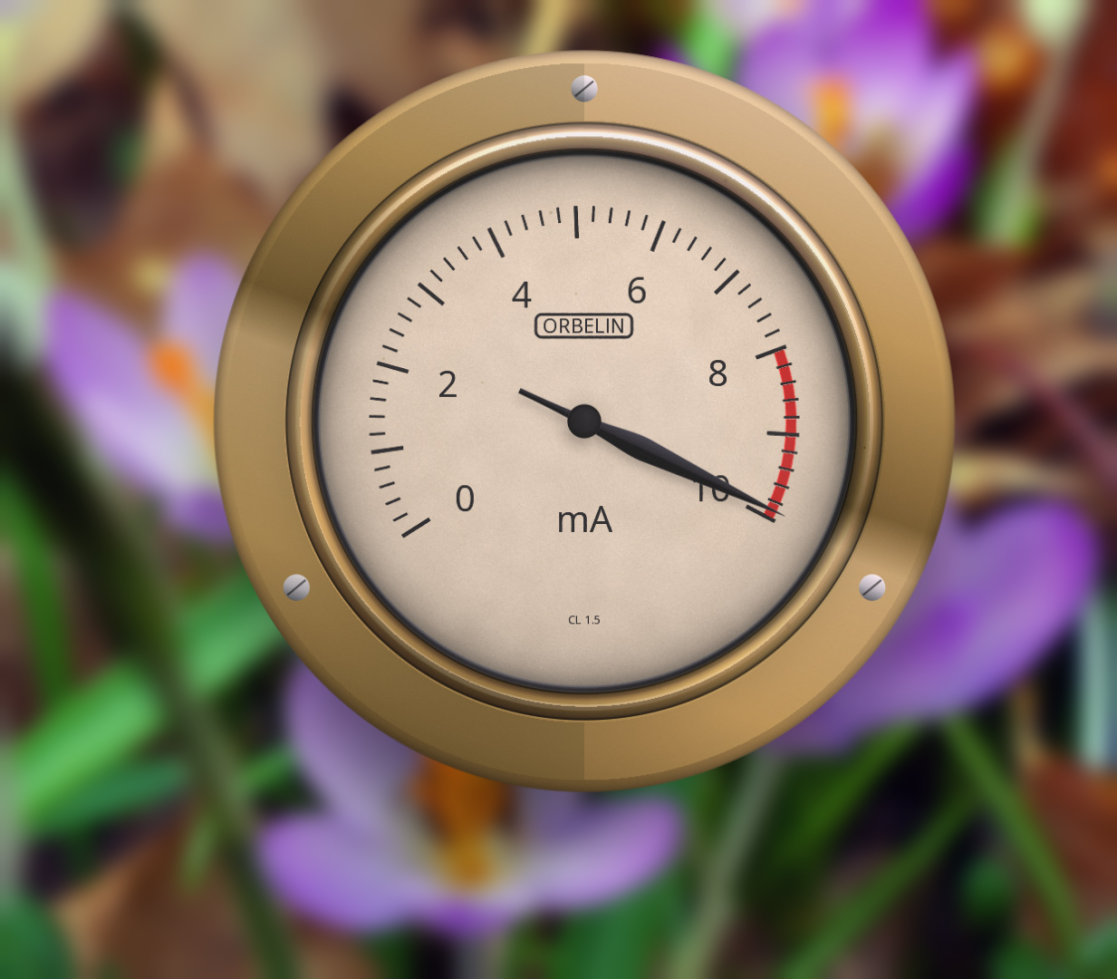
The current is 9.9 (mA)
